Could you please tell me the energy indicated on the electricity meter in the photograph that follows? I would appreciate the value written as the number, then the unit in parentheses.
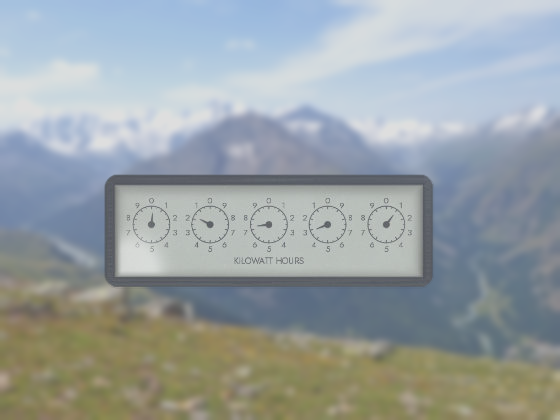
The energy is 1731 (kWh)
